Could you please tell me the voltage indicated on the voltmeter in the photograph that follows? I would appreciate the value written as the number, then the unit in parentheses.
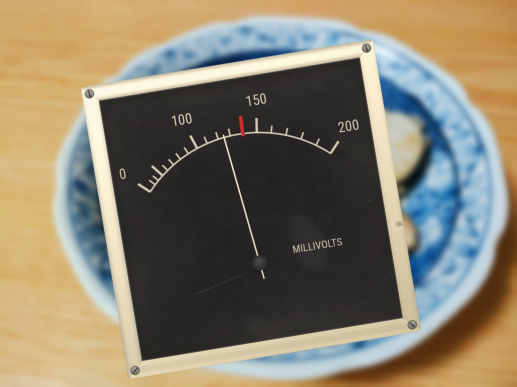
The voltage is 125 (mV)
